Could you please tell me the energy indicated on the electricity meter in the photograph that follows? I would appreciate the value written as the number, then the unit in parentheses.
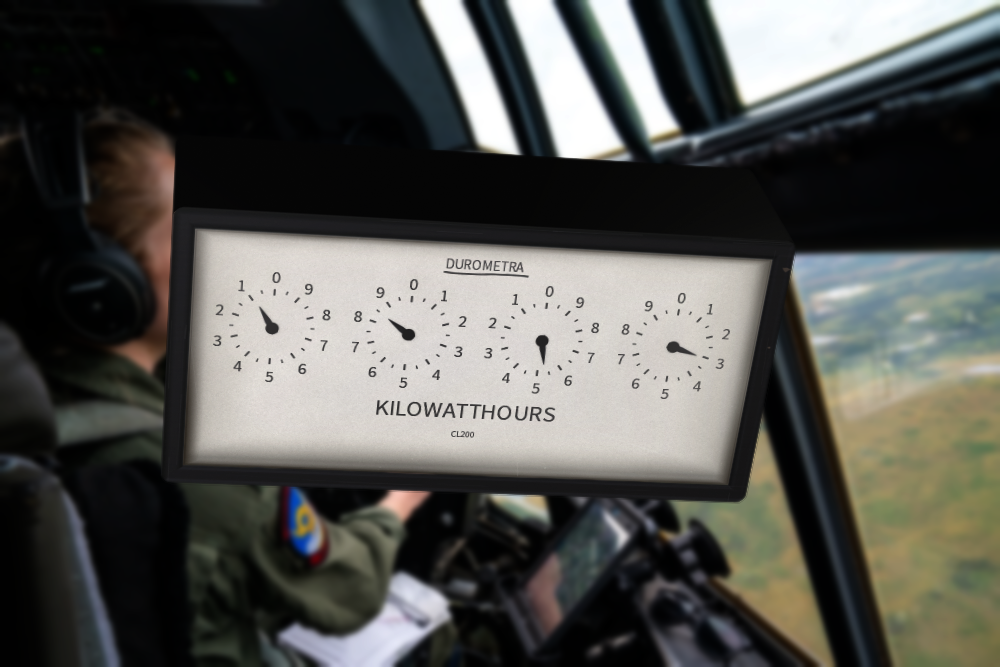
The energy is 853 (kWh)
